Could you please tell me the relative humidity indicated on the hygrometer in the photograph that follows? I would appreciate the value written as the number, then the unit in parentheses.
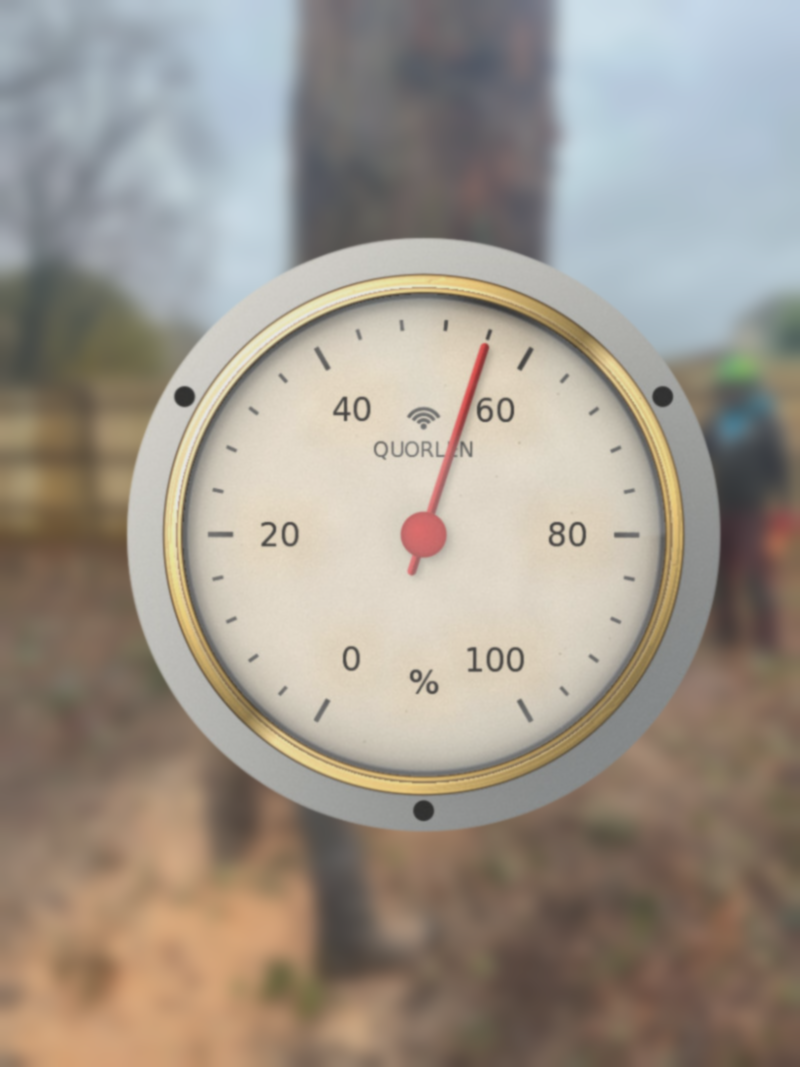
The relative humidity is 56 (%)
